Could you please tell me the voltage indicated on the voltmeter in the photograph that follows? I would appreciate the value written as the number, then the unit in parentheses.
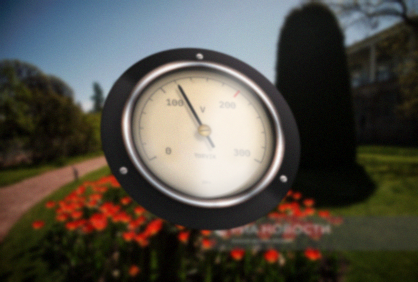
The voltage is 120 (V)
